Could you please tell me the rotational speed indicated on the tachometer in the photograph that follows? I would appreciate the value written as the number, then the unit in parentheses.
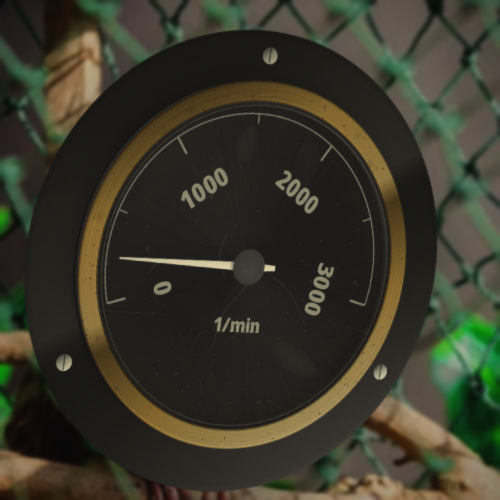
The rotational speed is 250 (rpm)
